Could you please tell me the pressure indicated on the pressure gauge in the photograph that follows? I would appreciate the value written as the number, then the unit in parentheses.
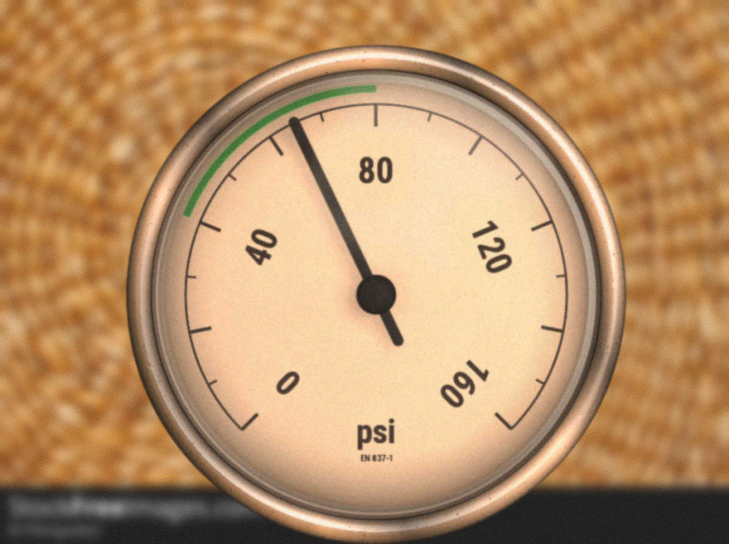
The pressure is 65 (psi)
